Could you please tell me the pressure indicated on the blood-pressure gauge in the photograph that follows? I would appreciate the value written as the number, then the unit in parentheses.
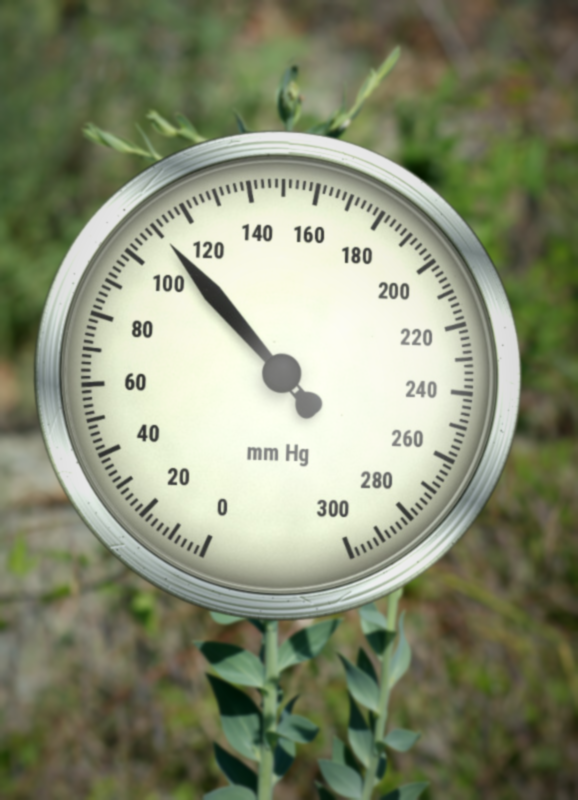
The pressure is 110 (mmHg)
